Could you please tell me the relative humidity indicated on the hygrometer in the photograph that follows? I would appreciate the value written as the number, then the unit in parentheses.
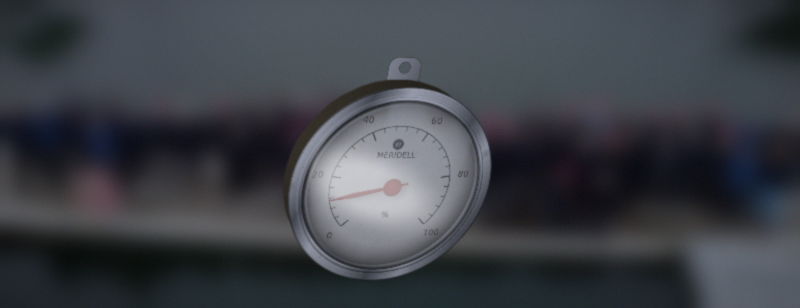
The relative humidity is 12 (%)
